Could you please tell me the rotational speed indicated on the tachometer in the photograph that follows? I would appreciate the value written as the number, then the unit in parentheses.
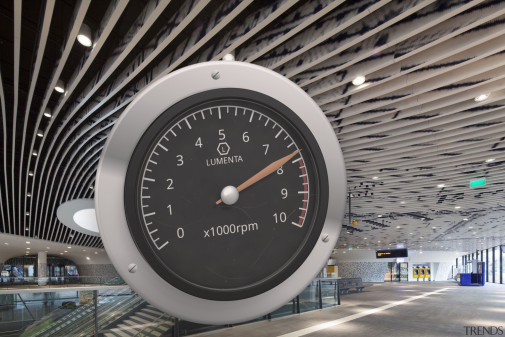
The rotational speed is 7750 (rpm)
